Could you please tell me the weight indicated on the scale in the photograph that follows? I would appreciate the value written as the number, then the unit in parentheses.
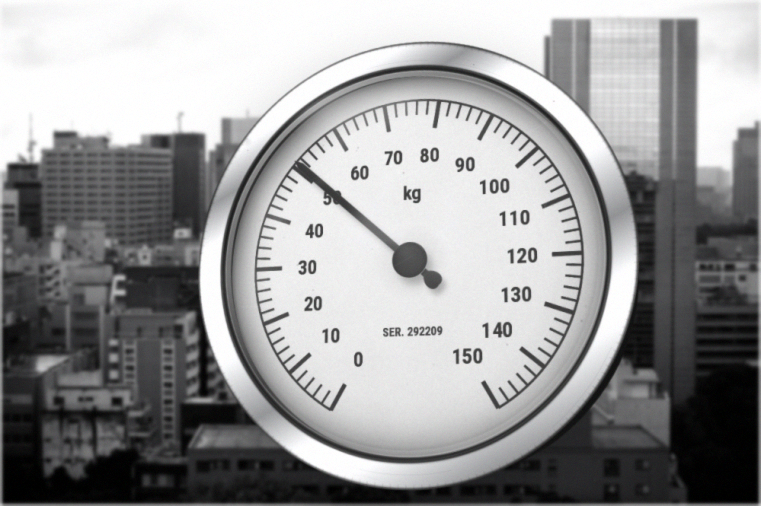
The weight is 51 (kg)
